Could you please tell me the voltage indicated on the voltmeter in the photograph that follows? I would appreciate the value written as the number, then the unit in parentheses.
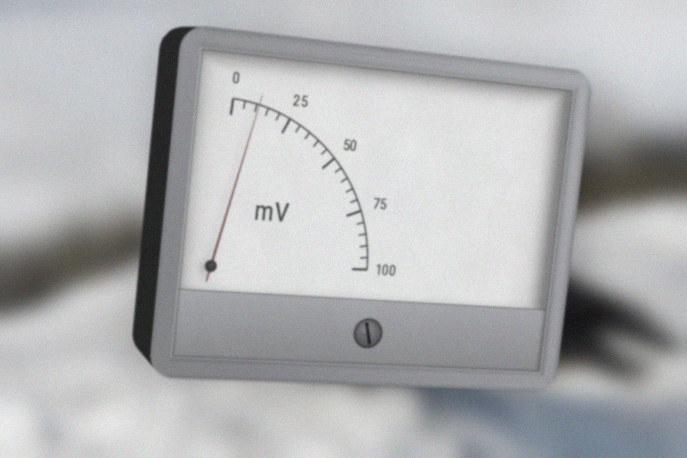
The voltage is 10 (mV)
